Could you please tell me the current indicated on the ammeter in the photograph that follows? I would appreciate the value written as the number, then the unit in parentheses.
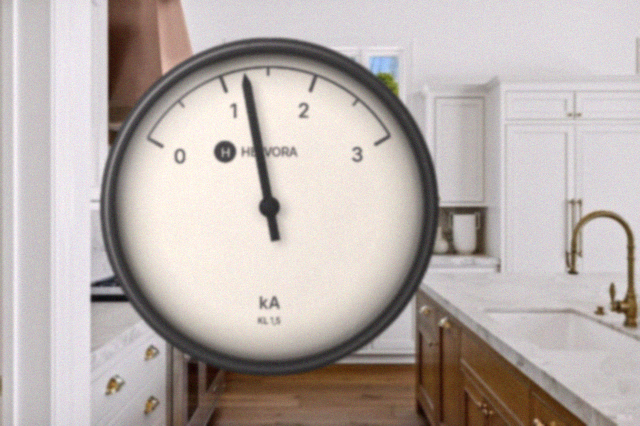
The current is 1.25 (kA)
